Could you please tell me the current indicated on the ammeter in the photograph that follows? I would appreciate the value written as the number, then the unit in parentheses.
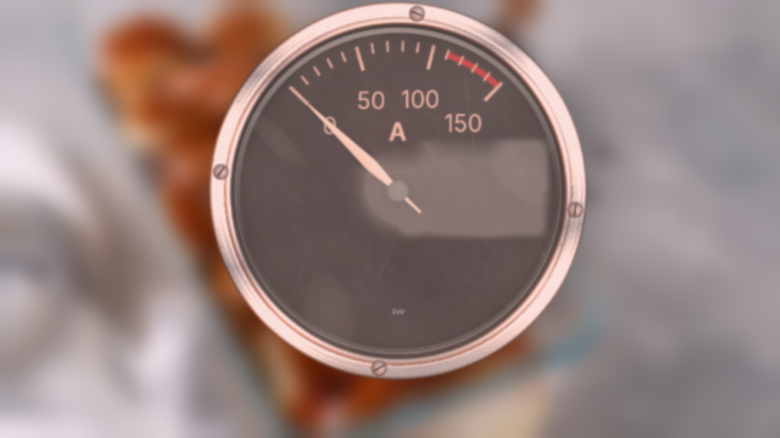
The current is 0 (A)
